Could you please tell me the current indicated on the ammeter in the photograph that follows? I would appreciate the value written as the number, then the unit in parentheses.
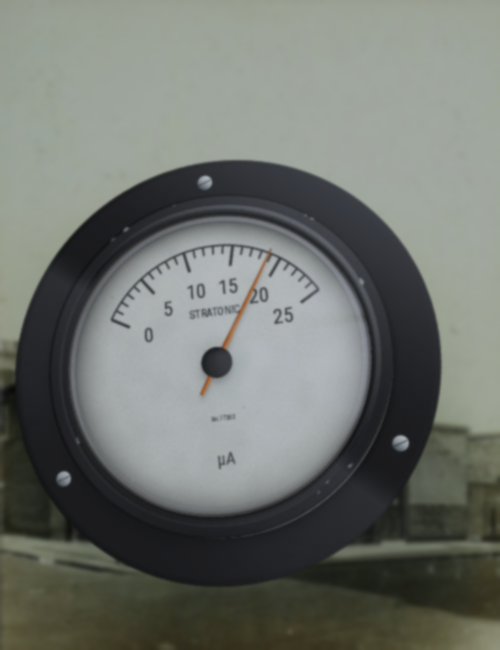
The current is 19 (µA)
